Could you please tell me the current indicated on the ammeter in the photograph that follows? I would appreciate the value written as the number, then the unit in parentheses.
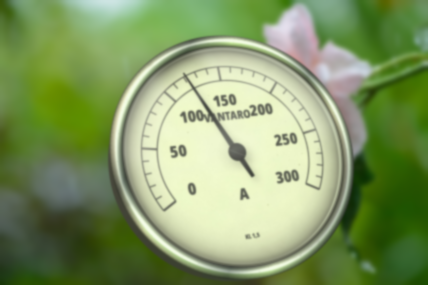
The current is 120 (A)
